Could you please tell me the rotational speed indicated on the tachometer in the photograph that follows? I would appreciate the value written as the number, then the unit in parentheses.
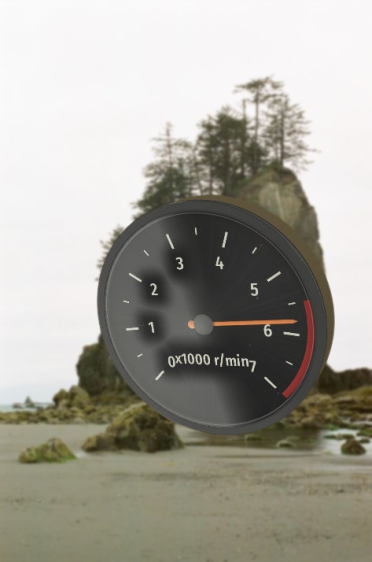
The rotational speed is 5750 (rpm)
